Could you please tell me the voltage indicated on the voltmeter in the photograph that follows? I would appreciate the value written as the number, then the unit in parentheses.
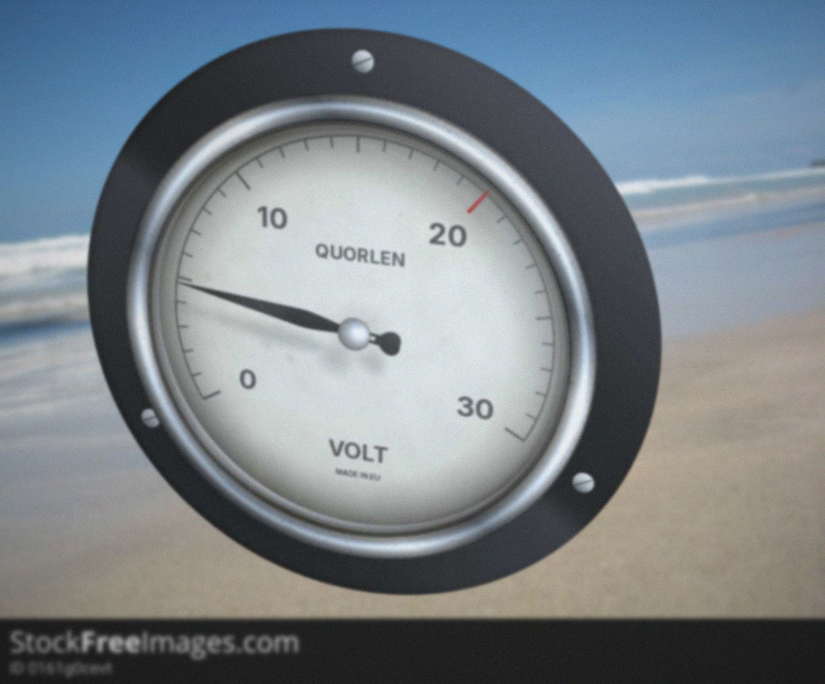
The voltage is 5 (V)
